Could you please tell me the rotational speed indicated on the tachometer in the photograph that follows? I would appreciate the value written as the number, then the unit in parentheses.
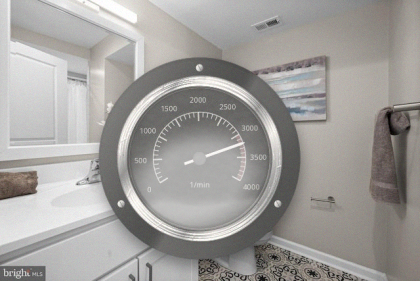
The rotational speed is 3200 (rpm)
